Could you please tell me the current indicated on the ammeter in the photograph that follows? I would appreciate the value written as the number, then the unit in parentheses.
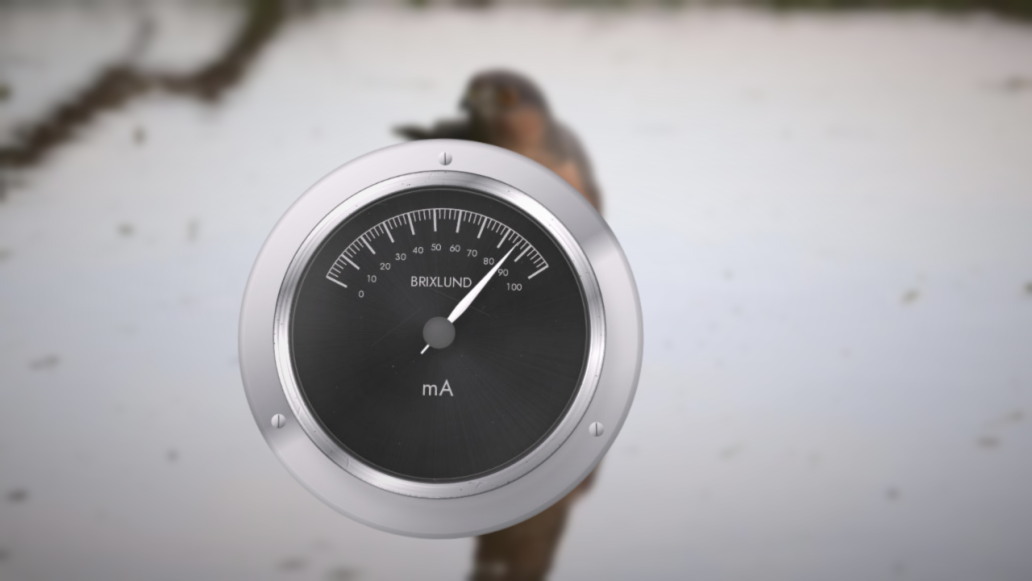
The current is 86 (mA)
